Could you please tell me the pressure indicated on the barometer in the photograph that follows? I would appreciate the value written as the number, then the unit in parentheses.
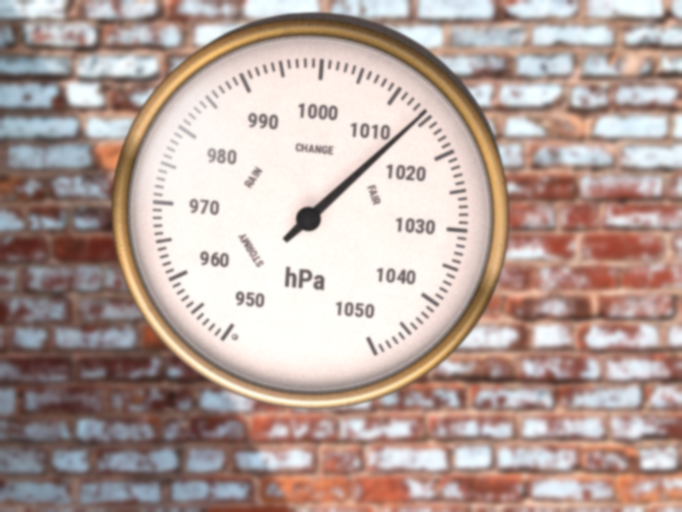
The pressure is 1014 (hPa)
